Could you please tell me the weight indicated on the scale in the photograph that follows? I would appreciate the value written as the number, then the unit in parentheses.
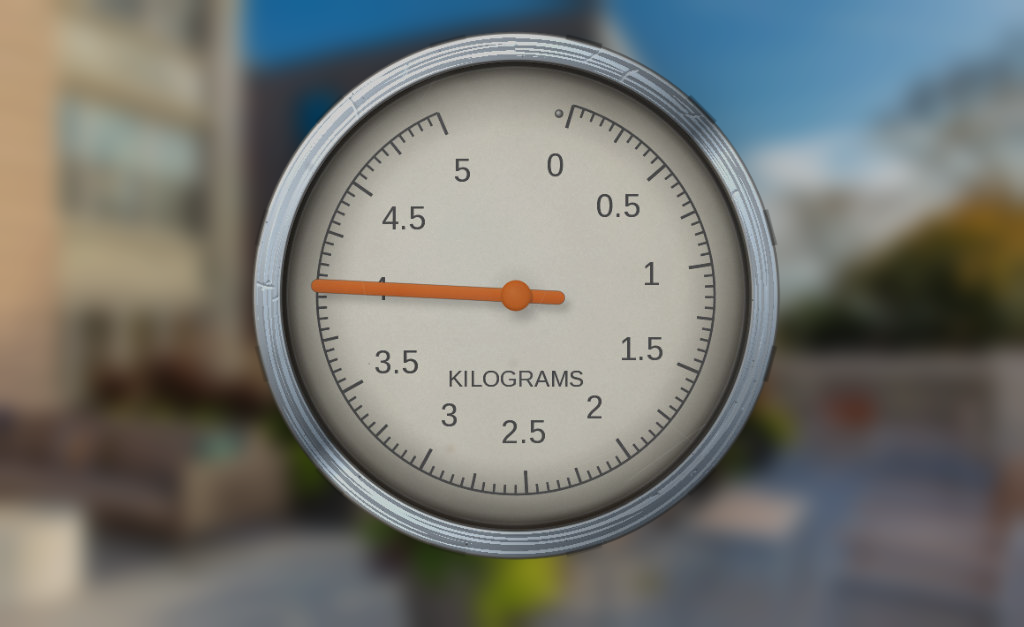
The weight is 4 (kg)
